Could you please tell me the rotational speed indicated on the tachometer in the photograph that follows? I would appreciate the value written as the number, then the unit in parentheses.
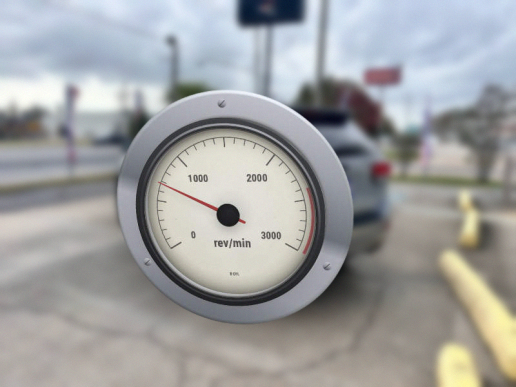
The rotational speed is 700 (rpm)
